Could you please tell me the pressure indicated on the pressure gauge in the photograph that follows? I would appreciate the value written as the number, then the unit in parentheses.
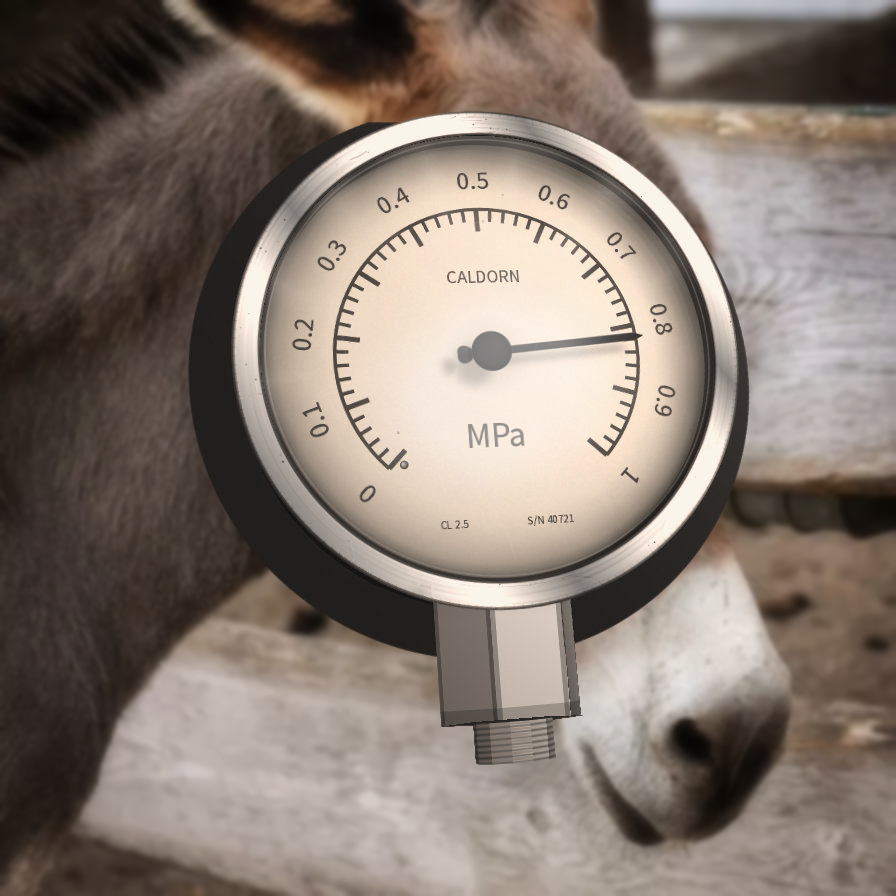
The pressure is 0.82 (MPa)
